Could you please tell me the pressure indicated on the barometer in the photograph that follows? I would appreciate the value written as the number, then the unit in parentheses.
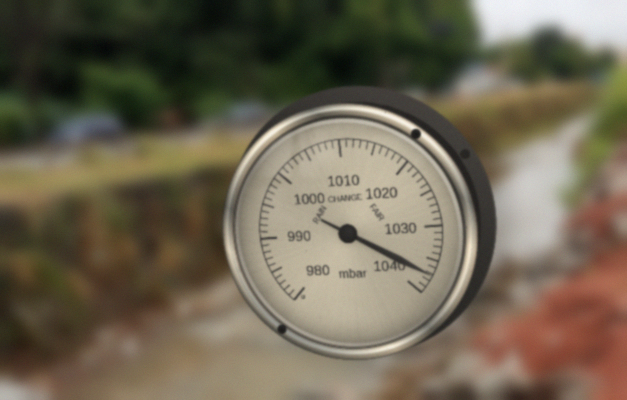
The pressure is 1037 (mbar)
